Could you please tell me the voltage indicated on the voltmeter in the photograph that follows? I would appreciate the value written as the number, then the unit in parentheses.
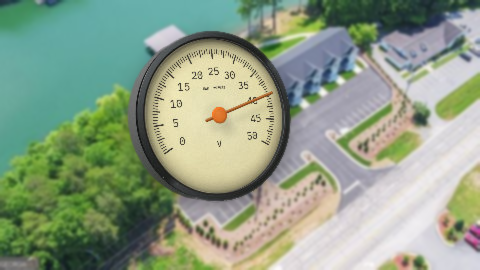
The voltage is 40 (V)
